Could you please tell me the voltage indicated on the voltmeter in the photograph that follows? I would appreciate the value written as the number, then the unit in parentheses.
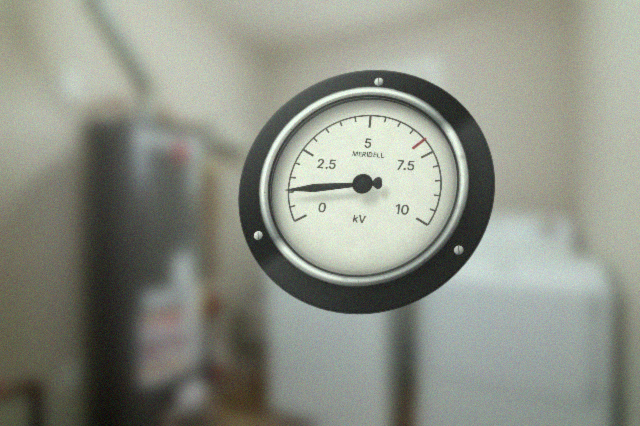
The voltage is 1 (kV)
